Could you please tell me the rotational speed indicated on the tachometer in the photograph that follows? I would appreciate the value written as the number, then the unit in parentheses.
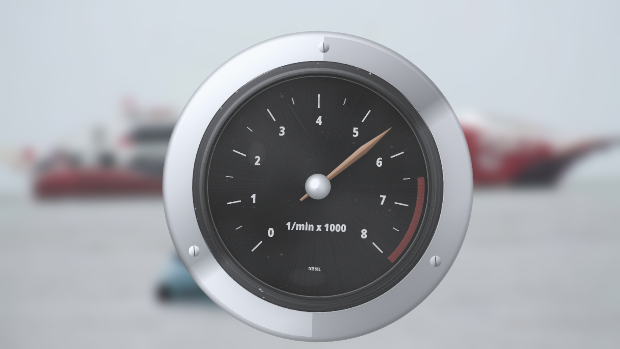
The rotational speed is 5500 (rpm)
